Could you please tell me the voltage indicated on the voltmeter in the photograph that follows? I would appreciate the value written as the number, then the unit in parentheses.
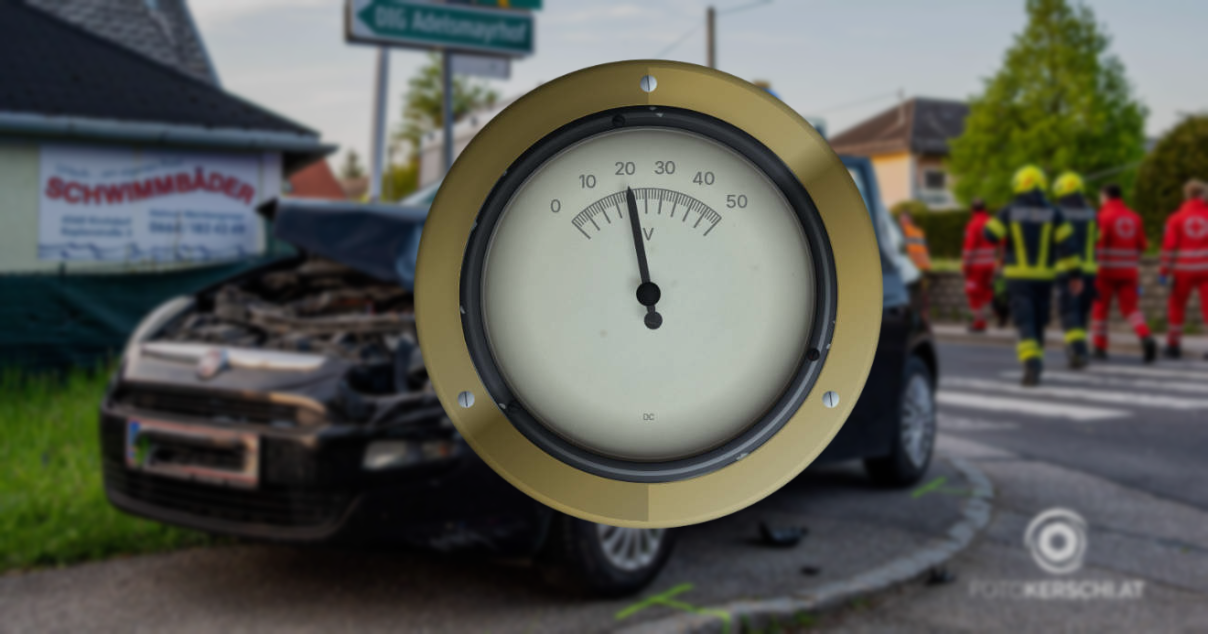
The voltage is 20 (V)
